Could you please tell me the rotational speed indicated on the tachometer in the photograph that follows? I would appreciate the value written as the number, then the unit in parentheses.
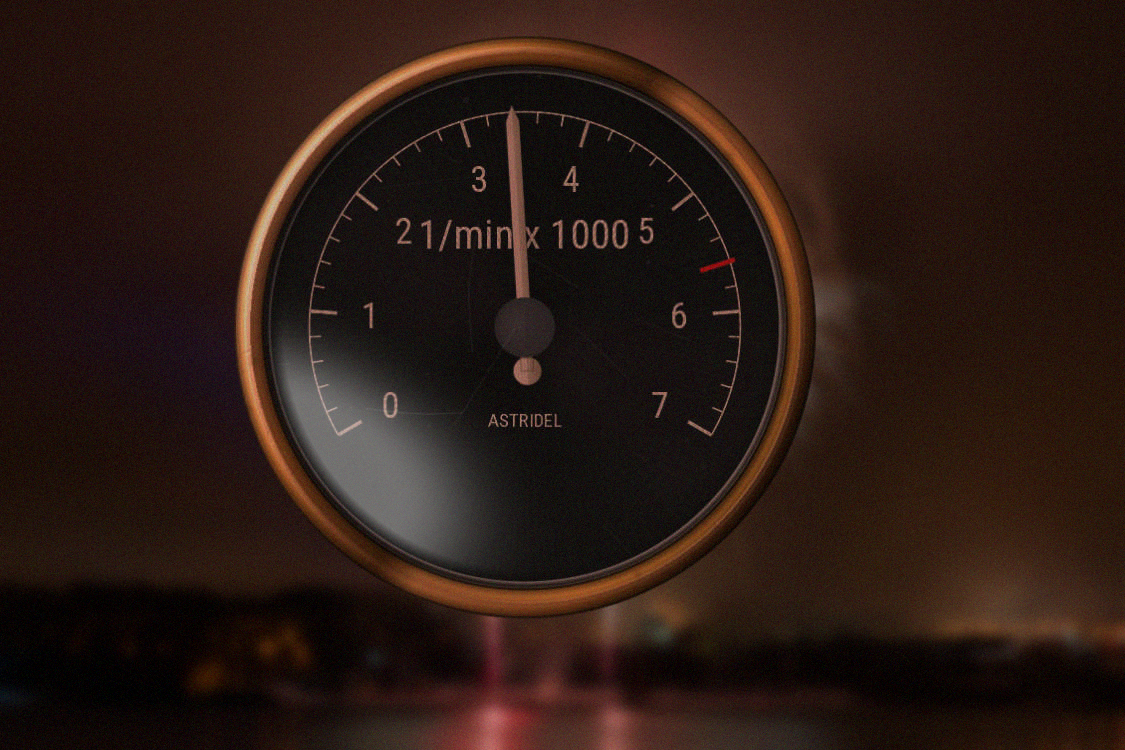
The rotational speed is 3400 (rpm)
